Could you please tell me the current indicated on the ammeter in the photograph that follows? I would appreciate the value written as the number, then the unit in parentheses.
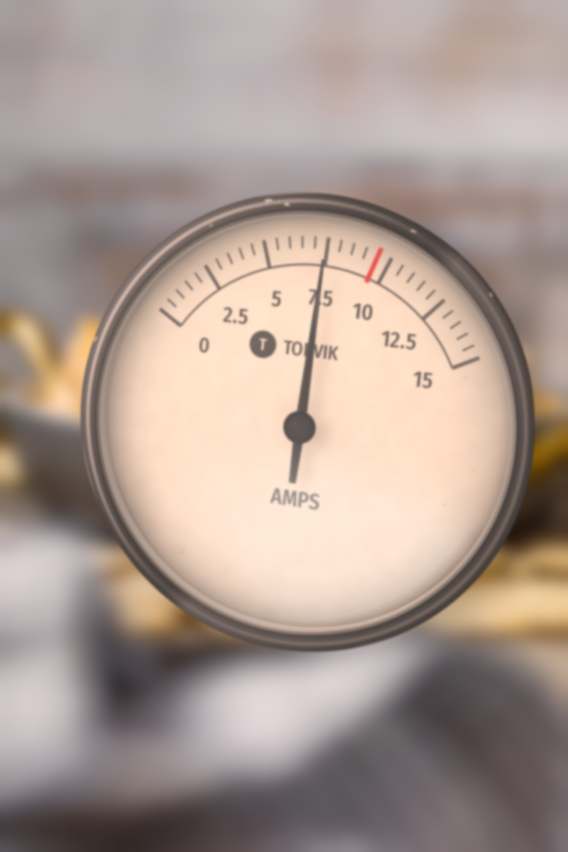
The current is 7.5 (A)
